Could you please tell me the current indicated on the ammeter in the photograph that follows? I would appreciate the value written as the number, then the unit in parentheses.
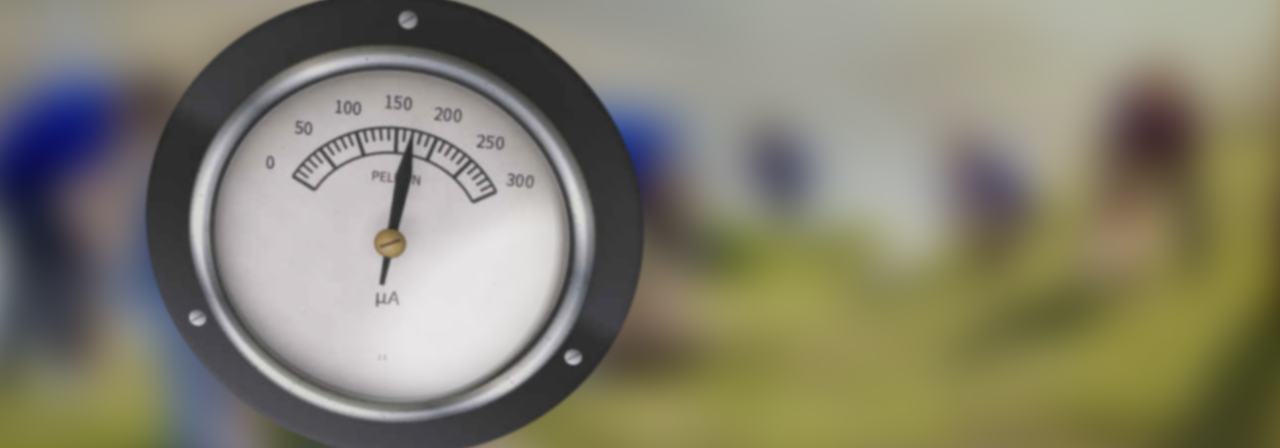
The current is 170 (µA)
